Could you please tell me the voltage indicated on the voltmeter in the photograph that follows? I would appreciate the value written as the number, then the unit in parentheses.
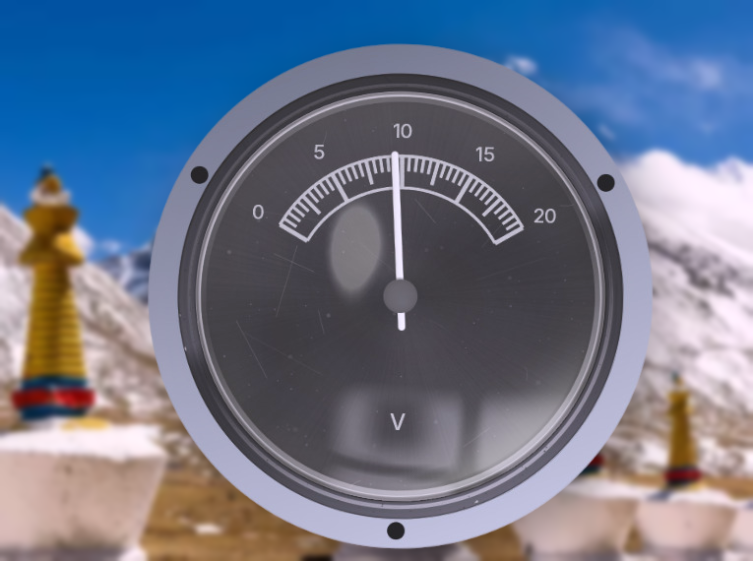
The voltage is 9.5 (V)
